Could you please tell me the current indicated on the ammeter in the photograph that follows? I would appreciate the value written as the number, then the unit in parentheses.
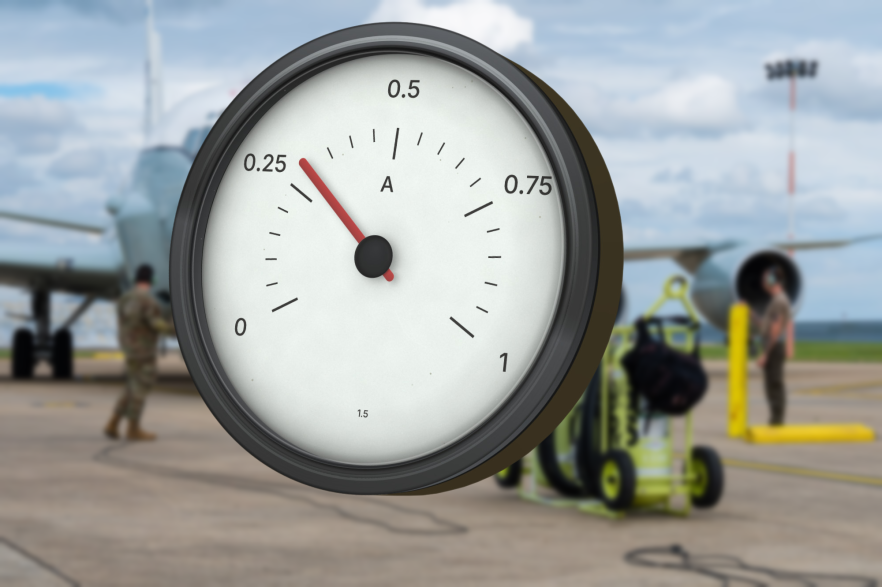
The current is 0.3 (A)
